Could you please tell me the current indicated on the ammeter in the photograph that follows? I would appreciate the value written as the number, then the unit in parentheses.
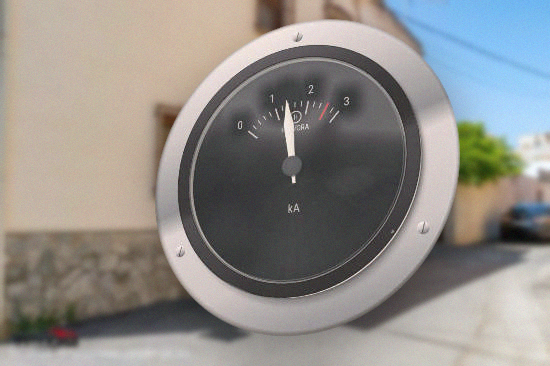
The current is 1.4 (kA)
